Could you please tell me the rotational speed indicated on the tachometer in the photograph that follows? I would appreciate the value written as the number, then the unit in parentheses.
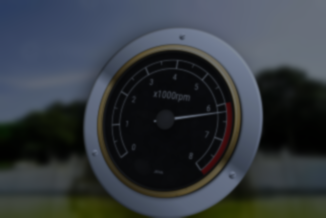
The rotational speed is 6250 (rpm)
